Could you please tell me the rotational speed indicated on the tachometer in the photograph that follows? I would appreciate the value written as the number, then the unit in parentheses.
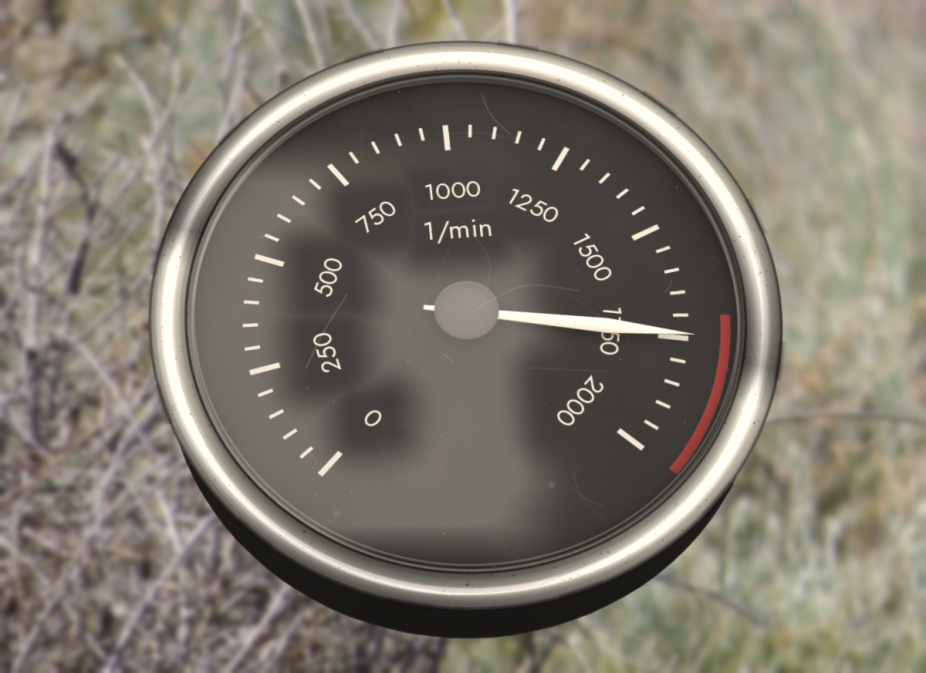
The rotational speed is 1750 (rpm)
